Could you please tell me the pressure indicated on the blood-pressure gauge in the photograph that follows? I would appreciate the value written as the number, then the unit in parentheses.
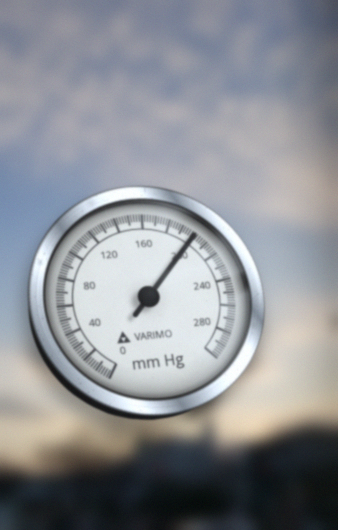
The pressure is 200 (mmHg)
